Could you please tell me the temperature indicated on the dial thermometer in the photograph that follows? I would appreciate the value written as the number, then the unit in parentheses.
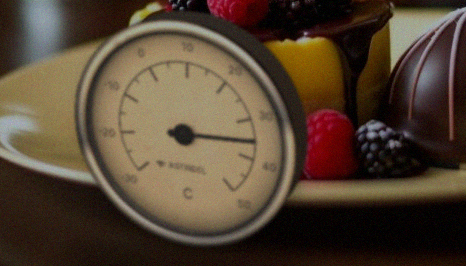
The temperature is 35 (°C)
